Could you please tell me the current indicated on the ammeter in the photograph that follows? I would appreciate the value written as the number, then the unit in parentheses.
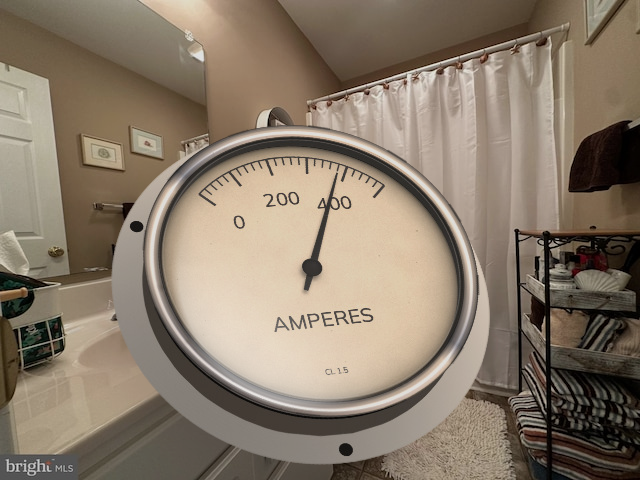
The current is 380 (A)
